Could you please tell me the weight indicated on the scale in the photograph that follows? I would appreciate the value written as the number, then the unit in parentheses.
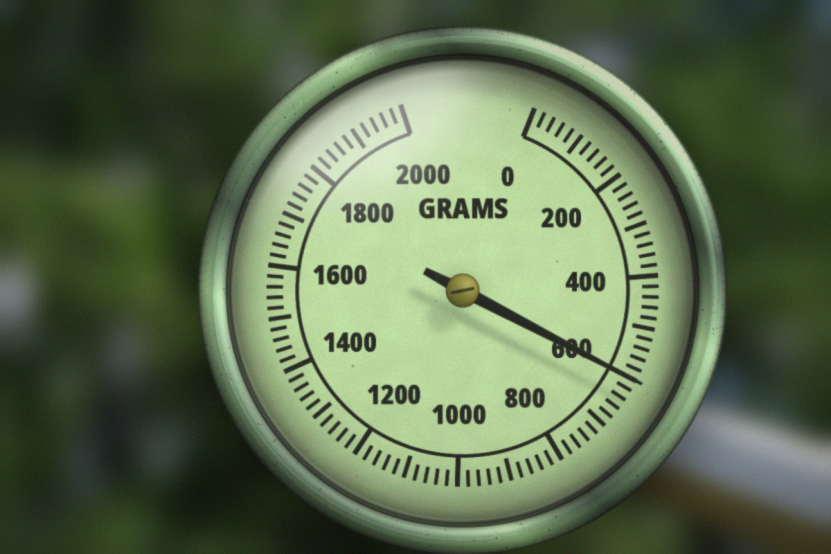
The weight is 600 (g)
